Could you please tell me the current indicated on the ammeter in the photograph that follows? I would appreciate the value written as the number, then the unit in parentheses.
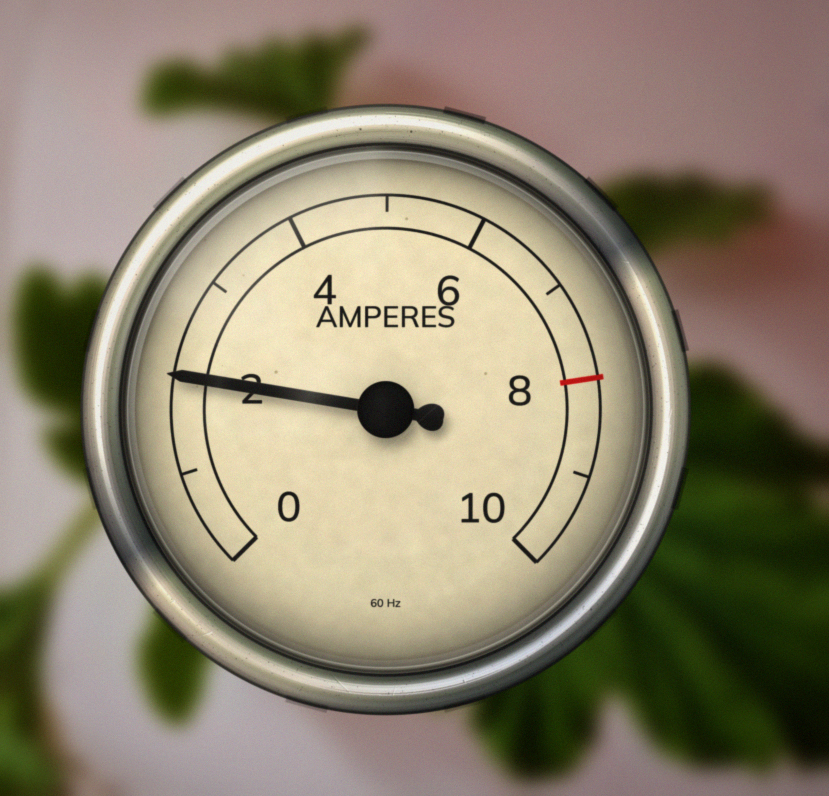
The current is 2 (A)
